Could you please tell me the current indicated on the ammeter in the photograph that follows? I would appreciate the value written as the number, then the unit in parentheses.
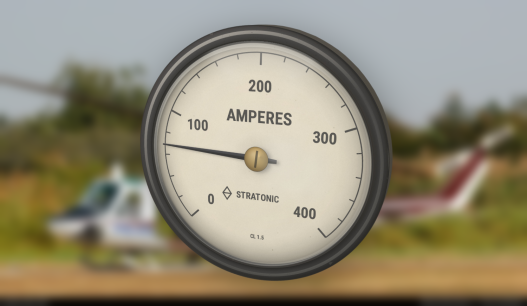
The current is 70 (A)
